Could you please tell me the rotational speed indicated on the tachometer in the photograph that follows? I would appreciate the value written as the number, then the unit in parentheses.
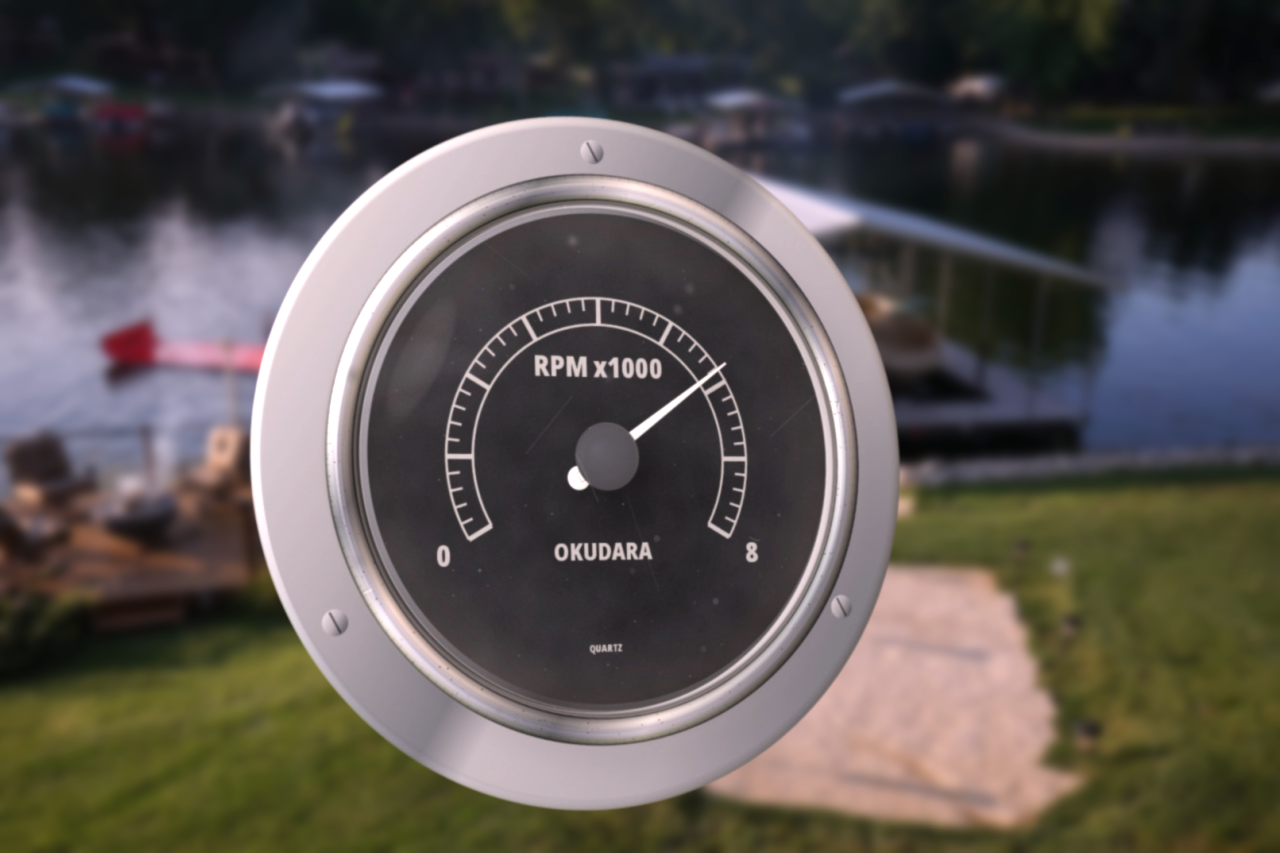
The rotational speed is 5800 (rpm)
